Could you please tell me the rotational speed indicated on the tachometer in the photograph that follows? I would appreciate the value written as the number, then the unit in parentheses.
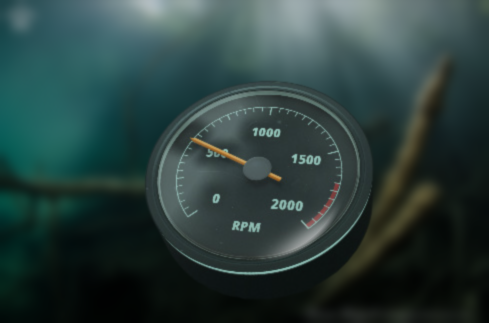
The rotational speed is 500 (rpm)
